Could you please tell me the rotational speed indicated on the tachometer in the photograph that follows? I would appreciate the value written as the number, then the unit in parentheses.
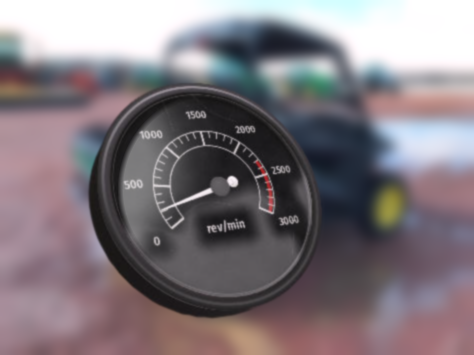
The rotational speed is 200 (rpm)
